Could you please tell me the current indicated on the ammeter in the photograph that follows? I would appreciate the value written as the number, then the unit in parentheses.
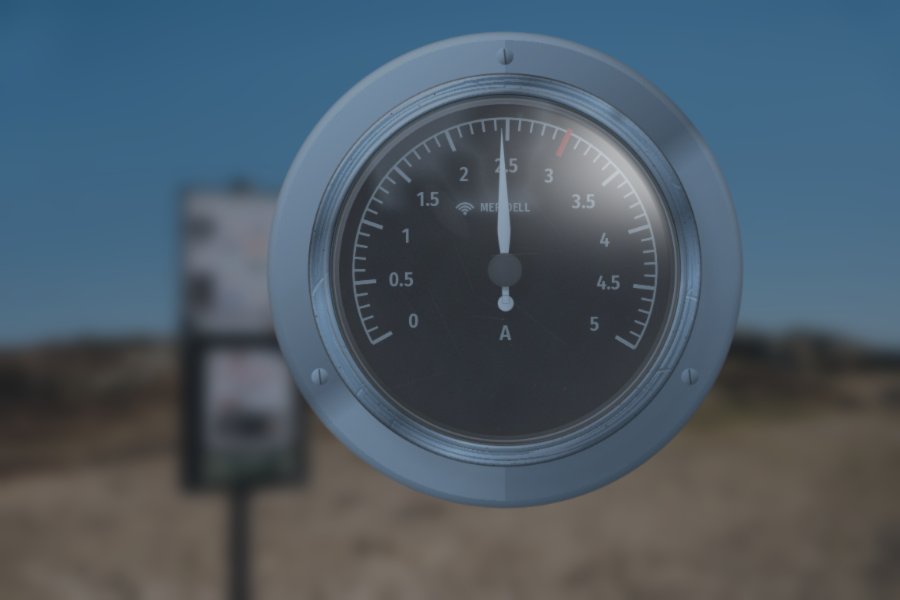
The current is 2.45 (A)
